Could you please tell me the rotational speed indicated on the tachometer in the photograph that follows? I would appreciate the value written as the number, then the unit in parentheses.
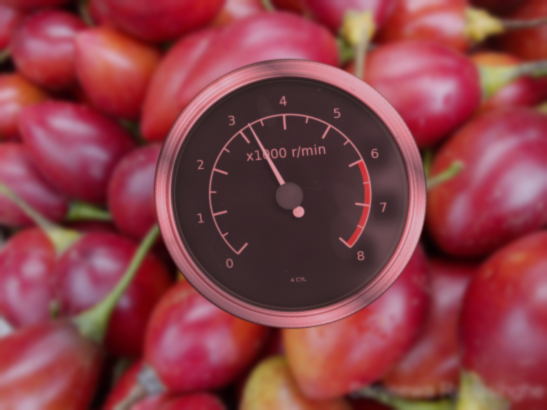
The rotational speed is 3250 (rpm)
